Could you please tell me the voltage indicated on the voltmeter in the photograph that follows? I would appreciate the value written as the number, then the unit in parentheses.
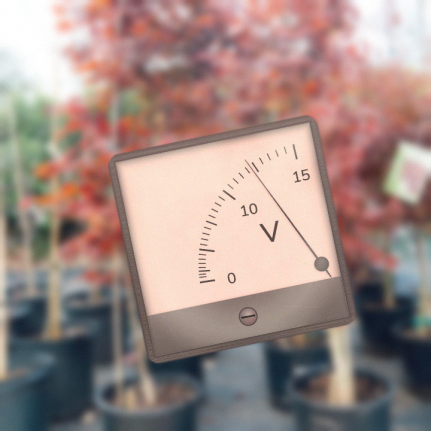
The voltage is 12.25 (V)
